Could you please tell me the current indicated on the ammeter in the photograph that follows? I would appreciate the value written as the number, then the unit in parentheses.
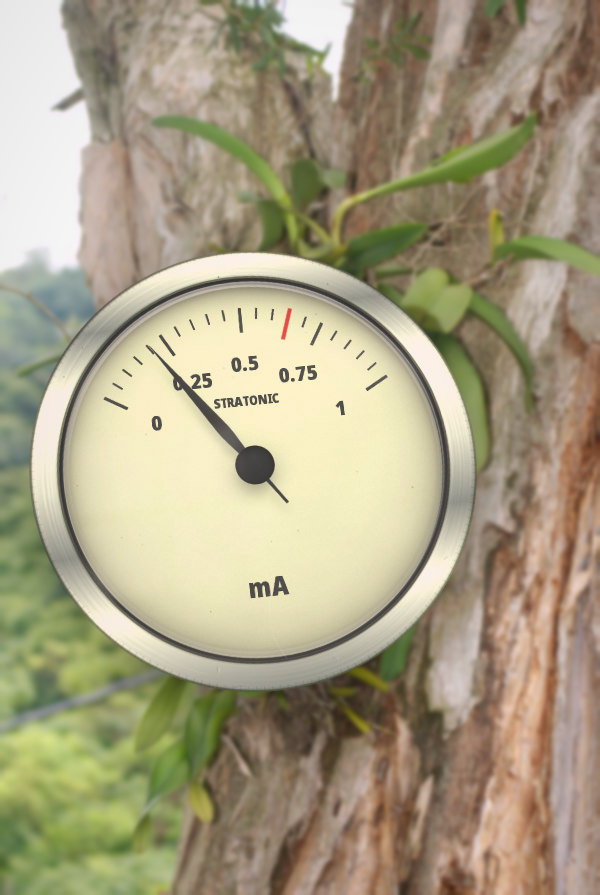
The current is 0.2 (mA)
